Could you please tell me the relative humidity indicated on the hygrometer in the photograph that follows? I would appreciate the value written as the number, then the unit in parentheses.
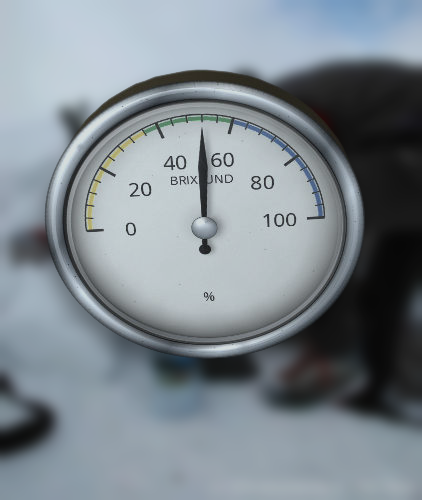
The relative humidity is 52 (%)
